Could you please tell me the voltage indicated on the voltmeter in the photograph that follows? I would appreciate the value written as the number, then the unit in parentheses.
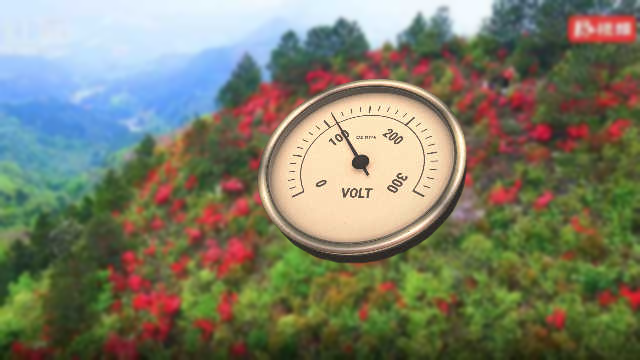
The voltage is 110 (V)
